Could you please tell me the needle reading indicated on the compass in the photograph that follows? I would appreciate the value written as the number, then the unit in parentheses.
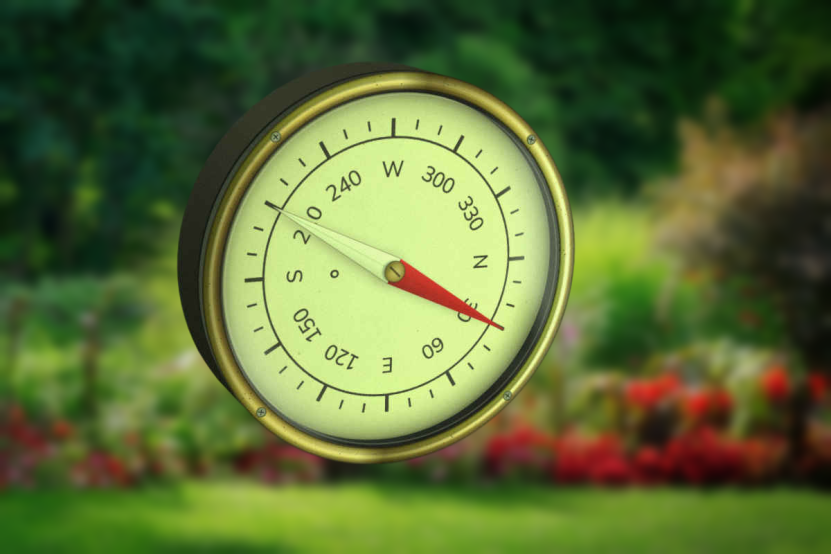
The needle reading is 30 (°)
